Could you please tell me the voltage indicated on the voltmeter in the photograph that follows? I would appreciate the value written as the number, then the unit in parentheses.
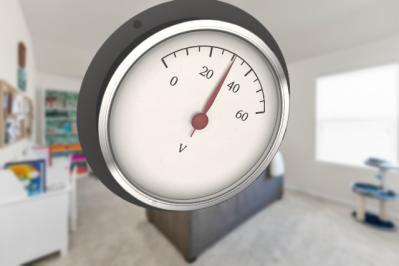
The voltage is 30 (V)
